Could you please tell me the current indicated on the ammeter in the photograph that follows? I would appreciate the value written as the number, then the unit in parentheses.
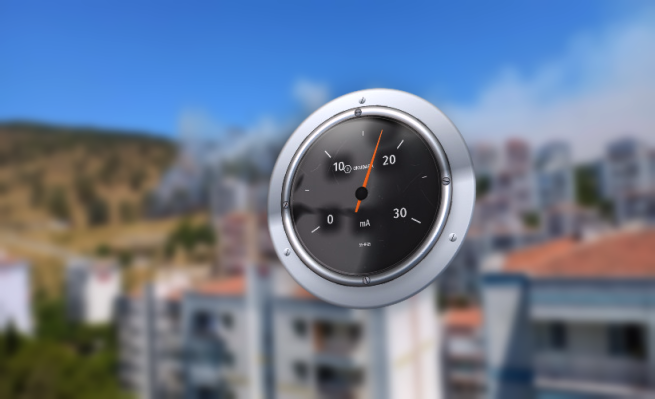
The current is 17.5 (mA)
